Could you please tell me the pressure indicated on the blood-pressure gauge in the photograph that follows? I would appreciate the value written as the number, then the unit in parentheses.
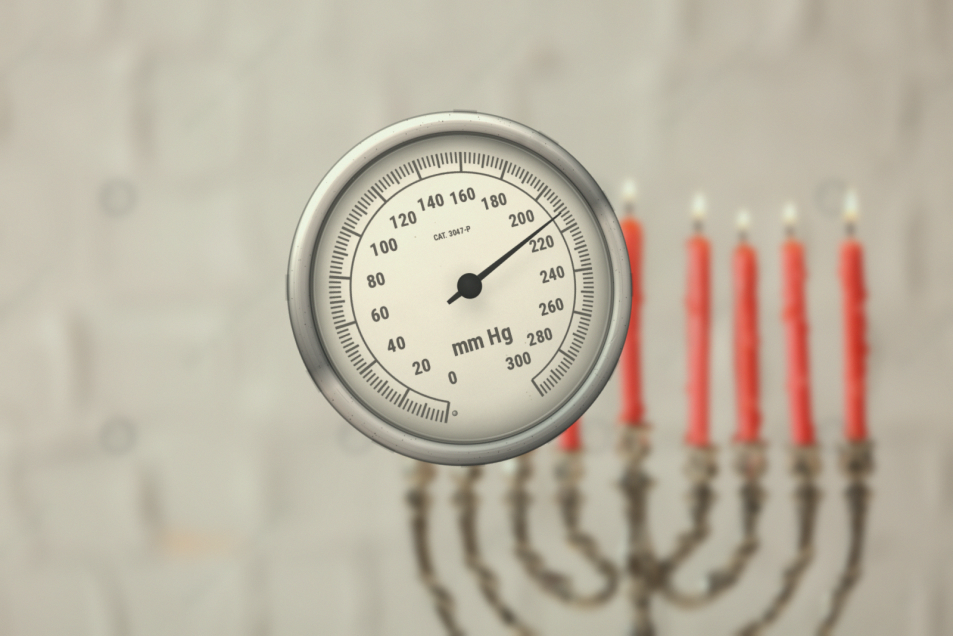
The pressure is 212 (mmHg)
